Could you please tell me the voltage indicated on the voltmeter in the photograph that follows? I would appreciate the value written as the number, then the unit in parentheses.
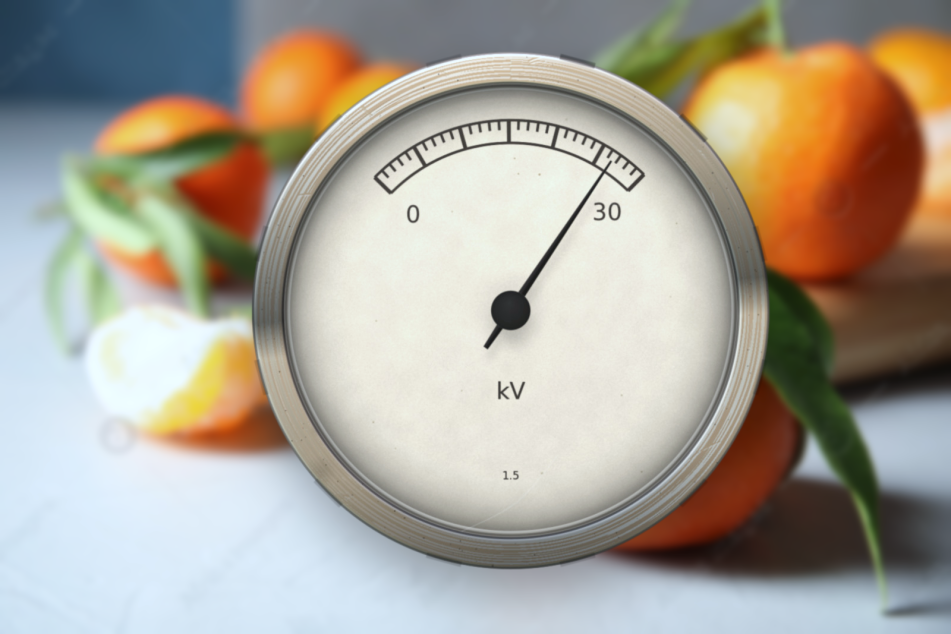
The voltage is 26.5 (kV)
